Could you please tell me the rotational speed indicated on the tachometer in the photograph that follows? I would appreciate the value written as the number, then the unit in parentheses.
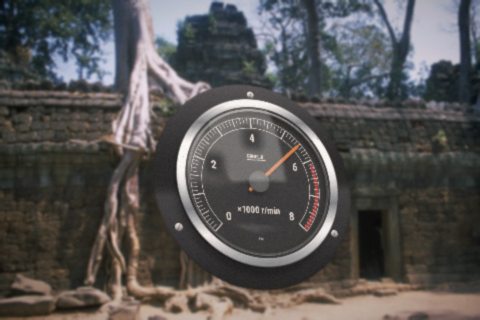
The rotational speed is 5500 (rpm)
